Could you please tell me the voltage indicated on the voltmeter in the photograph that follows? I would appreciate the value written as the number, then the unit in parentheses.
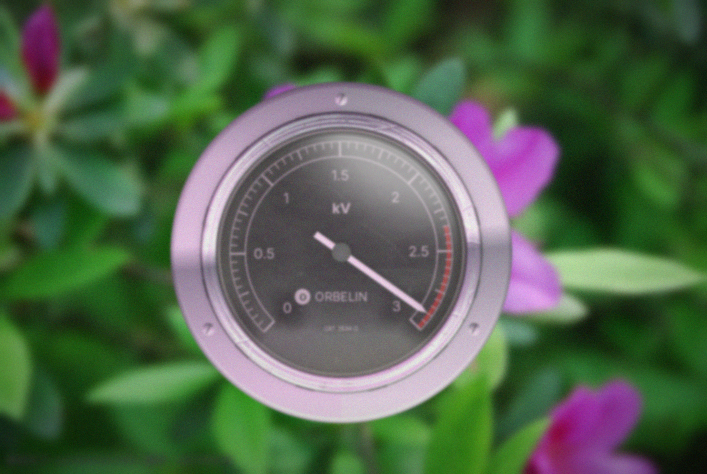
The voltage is 2.9 (kV)
